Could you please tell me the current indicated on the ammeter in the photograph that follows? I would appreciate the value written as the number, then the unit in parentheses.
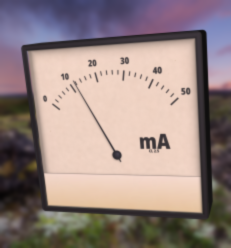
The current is 12 (mA)
